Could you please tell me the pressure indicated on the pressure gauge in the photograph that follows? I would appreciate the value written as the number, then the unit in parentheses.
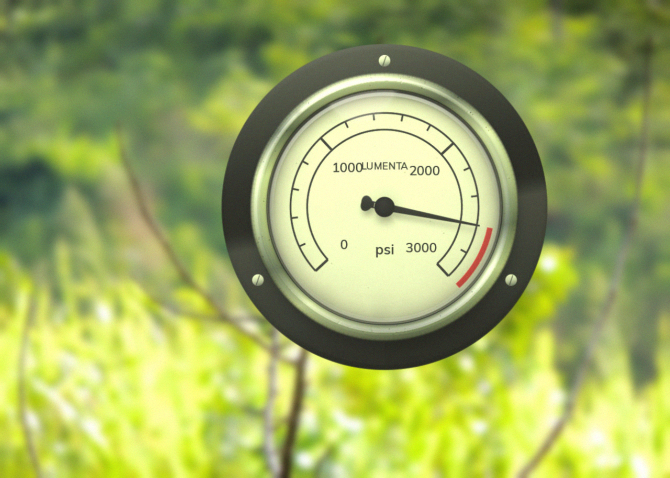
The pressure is 2600 (psi)
